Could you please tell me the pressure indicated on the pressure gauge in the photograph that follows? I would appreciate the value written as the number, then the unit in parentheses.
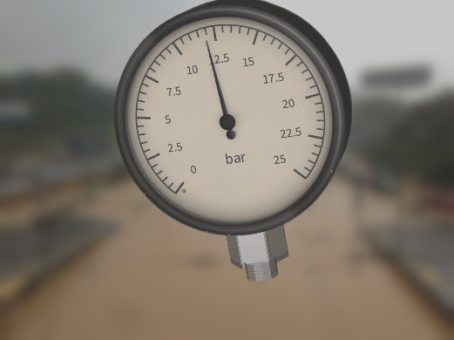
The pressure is 12 (bar)
